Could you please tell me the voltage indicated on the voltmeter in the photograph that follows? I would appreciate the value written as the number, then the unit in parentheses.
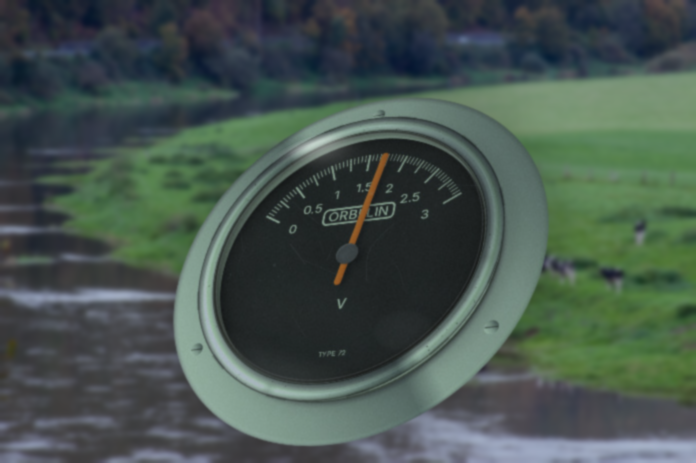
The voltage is 1.75 (V)
